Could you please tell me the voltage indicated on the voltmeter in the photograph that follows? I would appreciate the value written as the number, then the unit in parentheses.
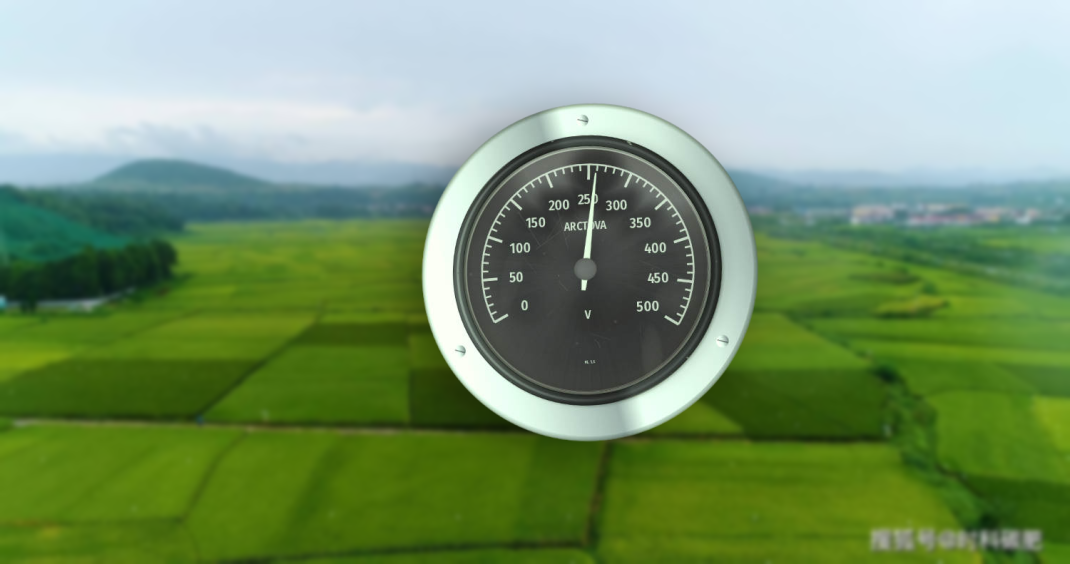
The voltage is 260 (V)
